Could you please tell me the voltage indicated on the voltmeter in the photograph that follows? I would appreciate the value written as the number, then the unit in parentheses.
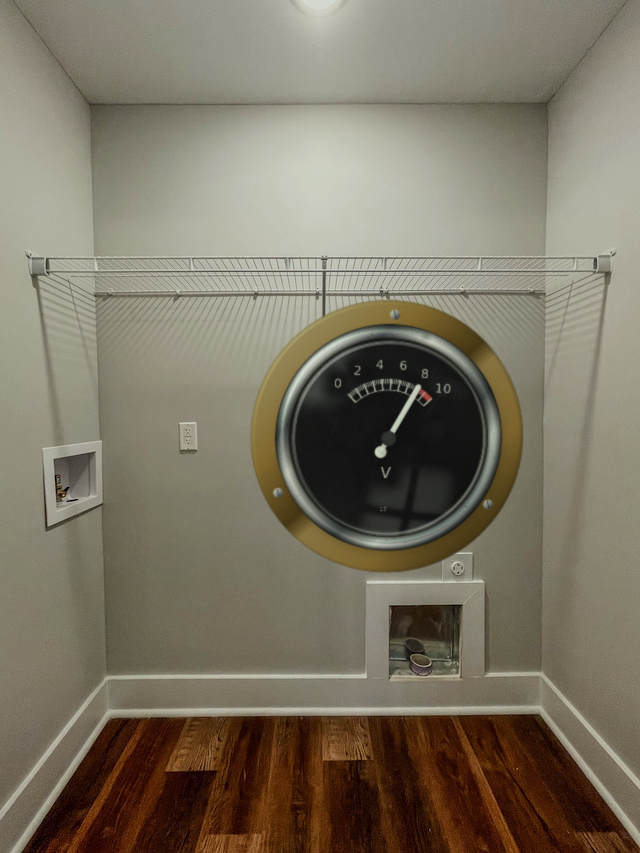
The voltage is 8 (V)
